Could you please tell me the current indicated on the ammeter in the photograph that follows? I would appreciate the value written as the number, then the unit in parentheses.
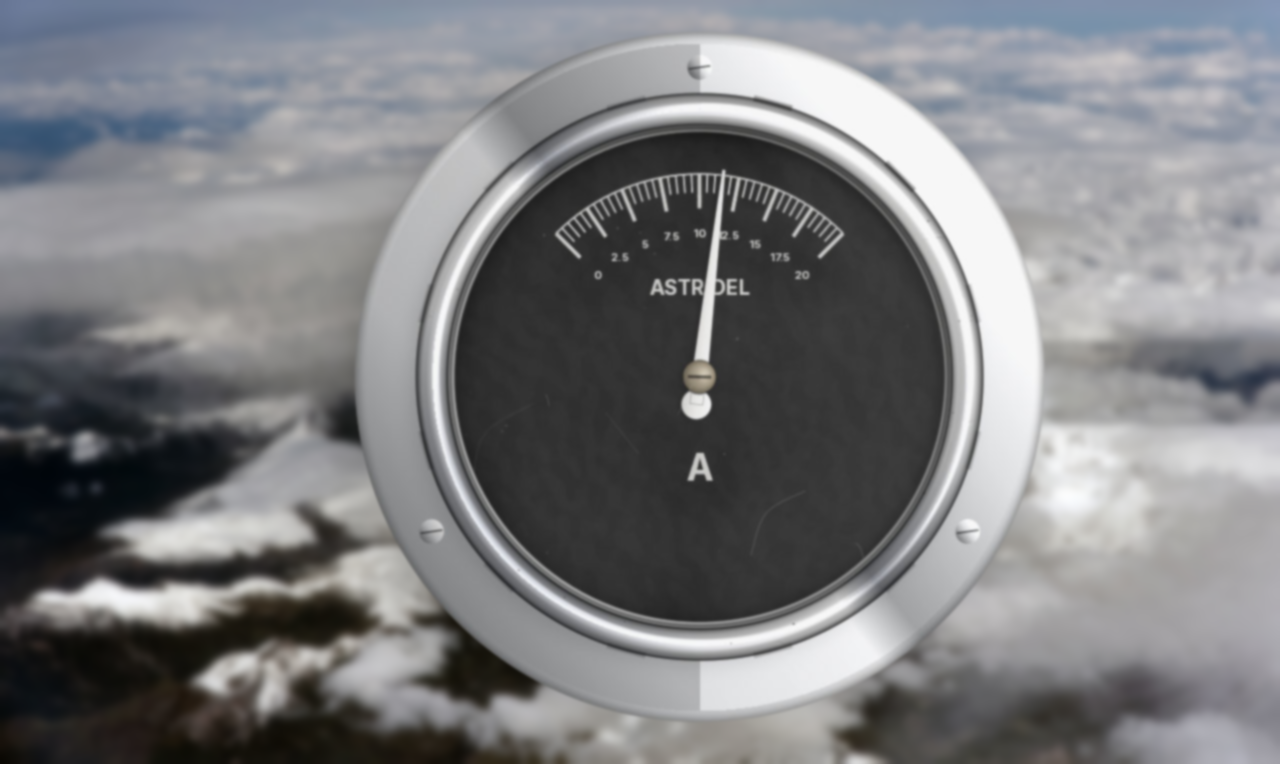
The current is 11.5 (A)
